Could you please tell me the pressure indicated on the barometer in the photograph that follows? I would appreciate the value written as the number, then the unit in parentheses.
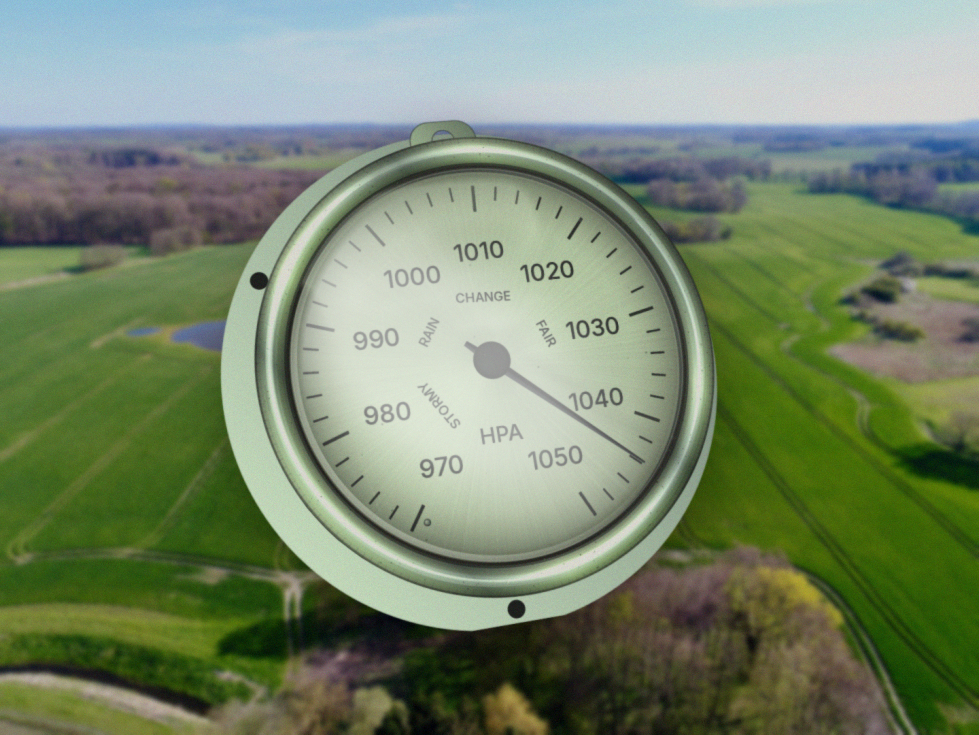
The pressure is 1044 (hPa)
